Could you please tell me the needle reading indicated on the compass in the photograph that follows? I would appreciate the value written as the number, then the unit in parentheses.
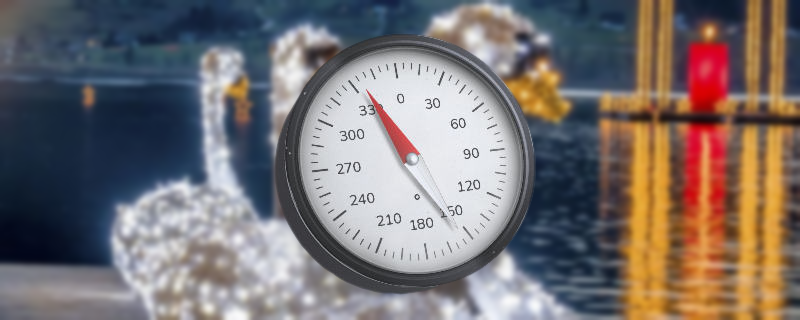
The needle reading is 335 (°)
